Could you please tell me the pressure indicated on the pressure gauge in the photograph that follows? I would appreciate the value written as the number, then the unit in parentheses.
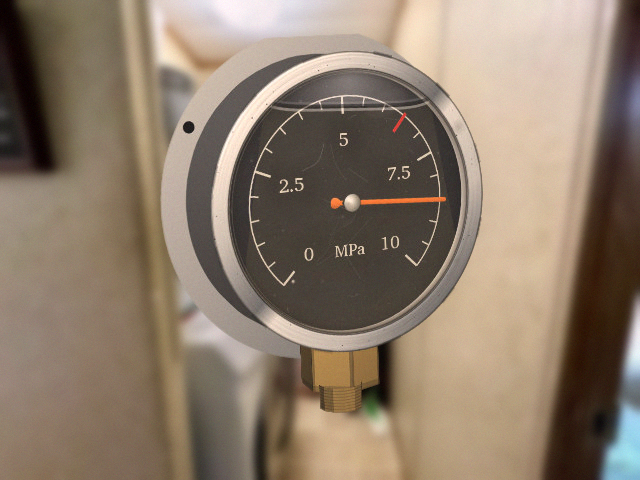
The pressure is 8.5 (MPa)
